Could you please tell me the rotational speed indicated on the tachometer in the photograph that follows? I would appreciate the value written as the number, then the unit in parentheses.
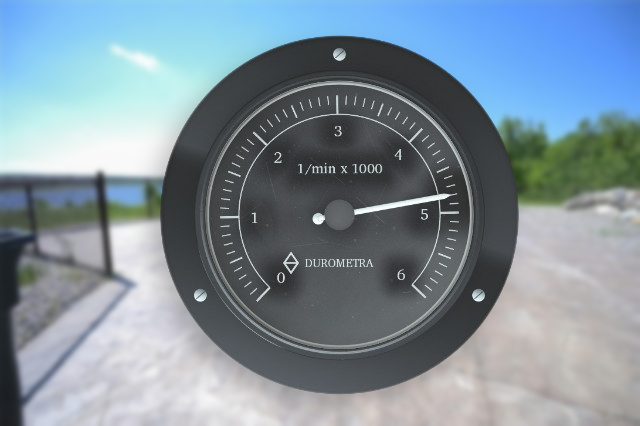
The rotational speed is 4800 (rpm)
